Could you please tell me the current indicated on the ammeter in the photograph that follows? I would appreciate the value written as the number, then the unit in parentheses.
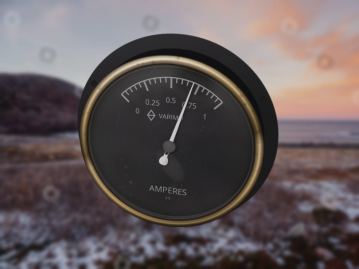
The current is 0.7 (A)
